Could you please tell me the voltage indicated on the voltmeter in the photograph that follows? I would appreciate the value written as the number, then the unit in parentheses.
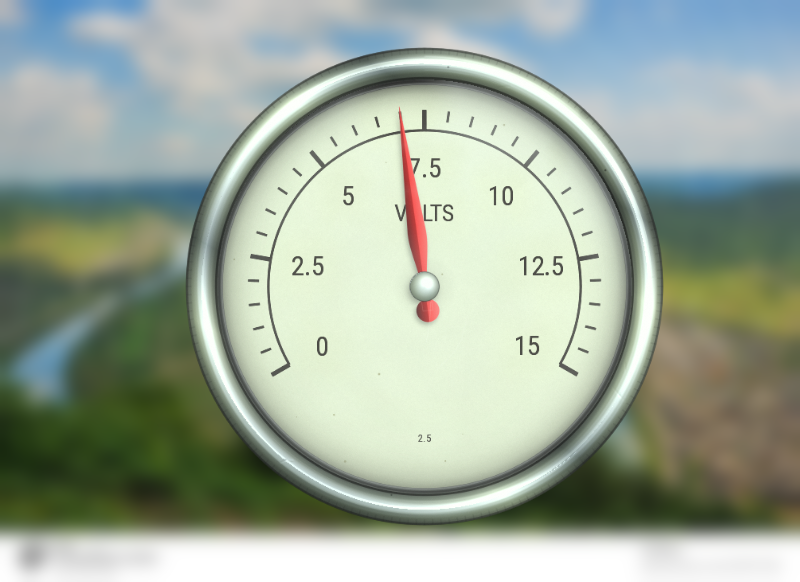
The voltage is 7 (V)
